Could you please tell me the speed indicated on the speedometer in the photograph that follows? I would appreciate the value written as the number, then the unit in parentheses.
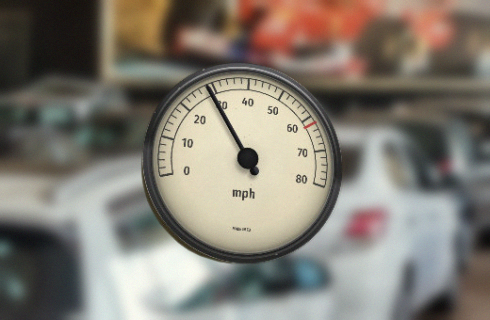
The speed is 28 (mph)
